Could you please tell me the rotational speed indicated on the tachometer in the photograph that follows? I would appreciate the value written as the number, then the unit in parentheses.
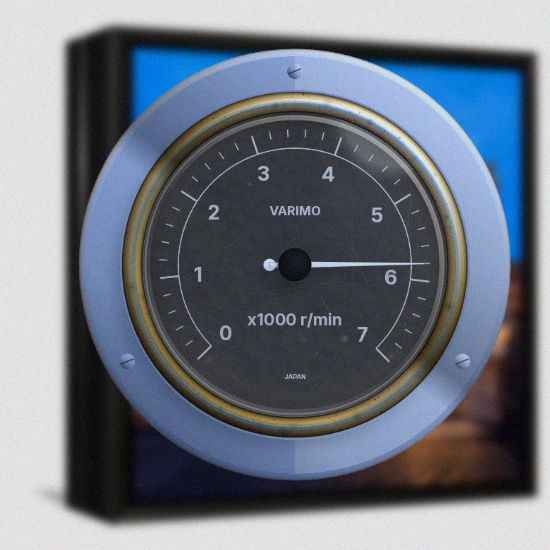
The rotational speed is 5800 (rpm)
